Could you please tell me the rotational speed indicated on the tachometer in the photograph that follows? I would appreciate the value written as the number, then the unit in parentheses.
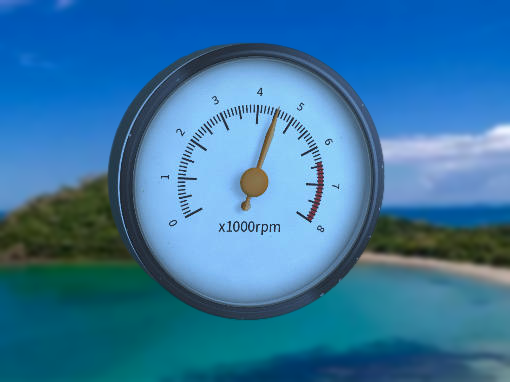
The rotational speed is 4500 (rpm)
